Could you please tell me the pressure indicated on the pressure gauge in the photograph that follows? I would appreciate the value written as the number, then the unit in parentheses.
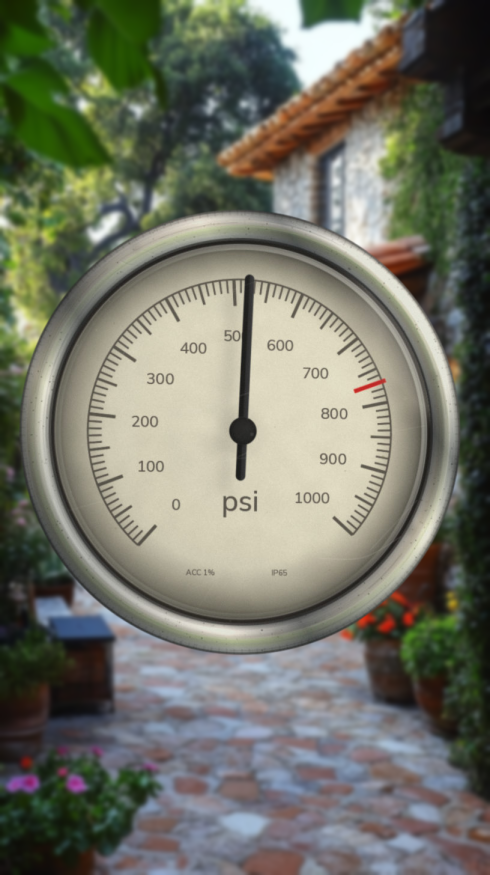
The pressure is 520 (psi)
